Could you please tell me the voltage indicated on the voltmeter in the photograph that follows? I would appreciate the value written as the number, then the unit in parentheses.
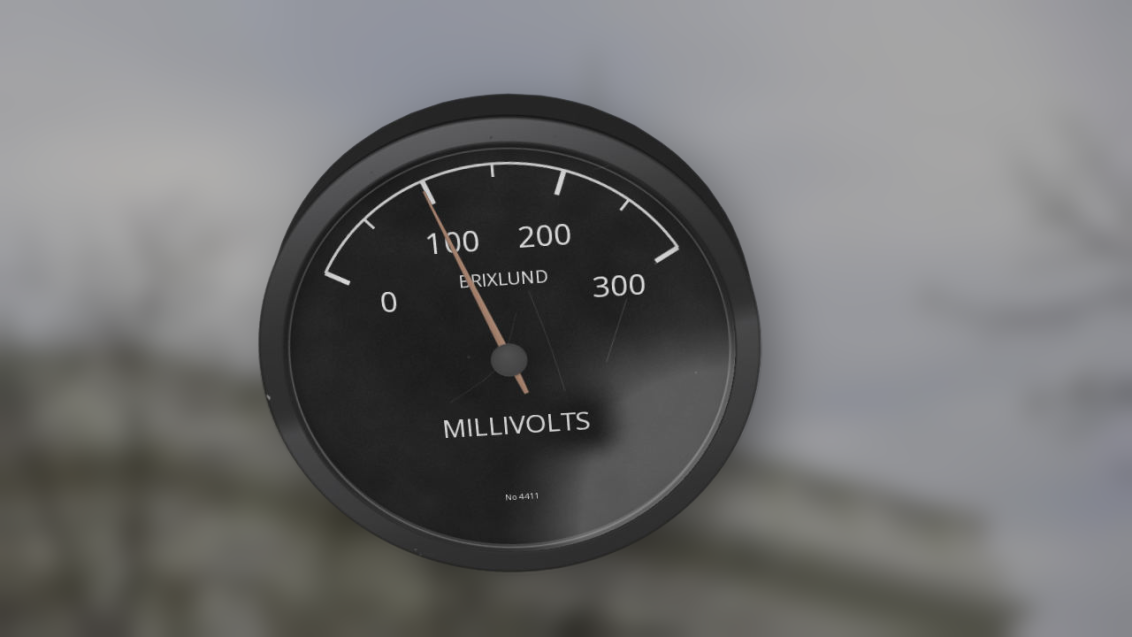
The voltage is 100 (mV)
